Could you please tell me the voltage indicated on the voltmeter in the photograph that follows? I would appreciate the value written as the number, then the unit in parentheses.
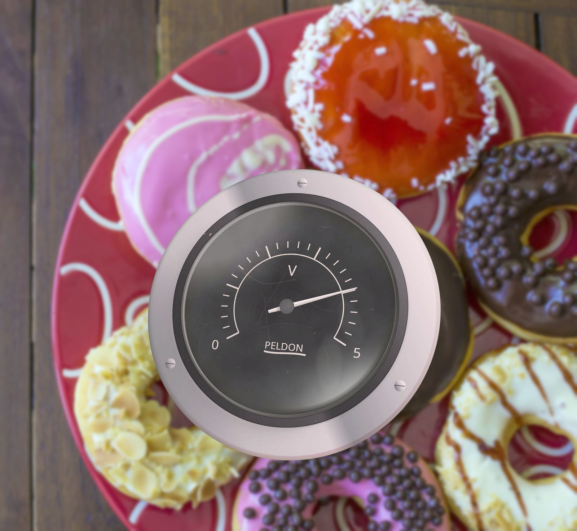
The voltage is 4 (V)
